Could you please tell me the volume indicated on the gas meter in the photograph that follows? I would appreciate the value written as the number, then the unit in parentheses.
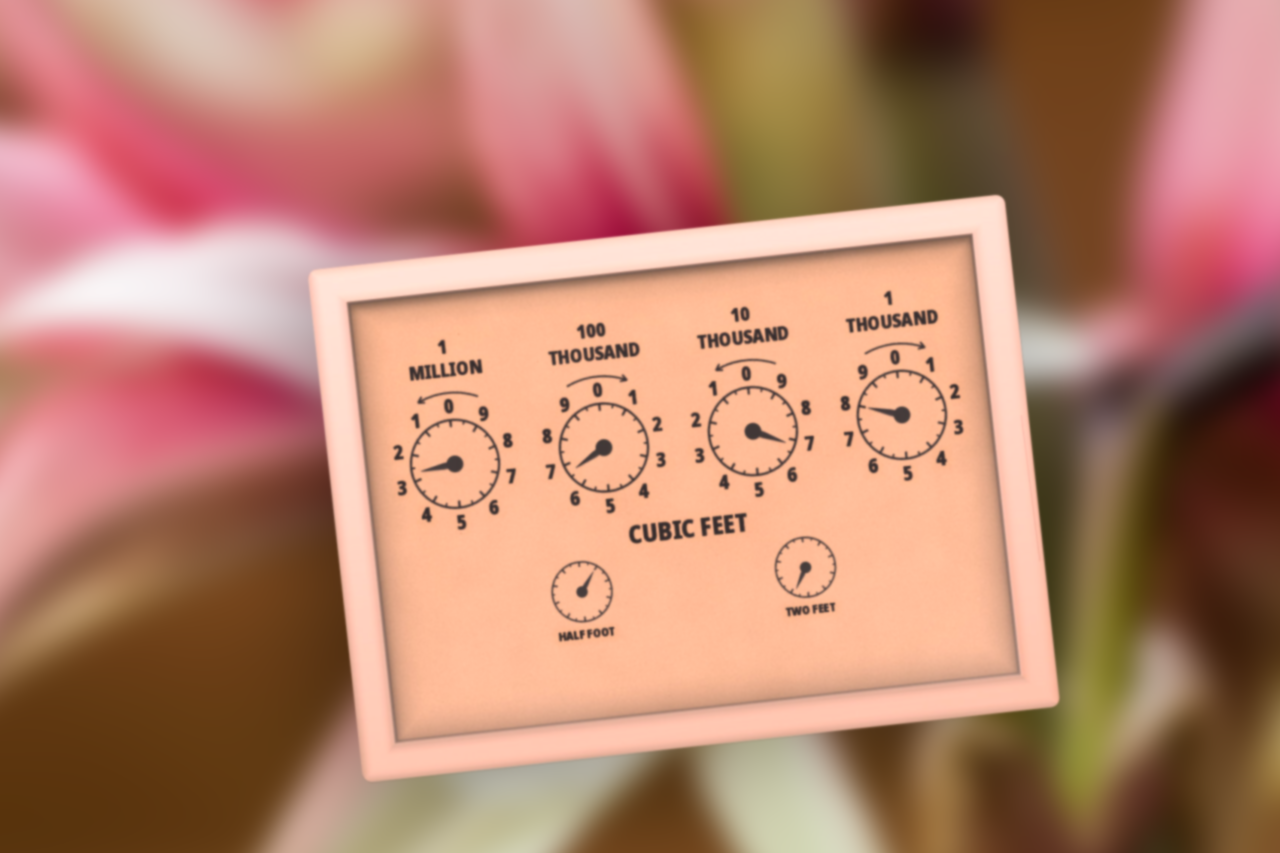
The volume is 266800 (ft³)
